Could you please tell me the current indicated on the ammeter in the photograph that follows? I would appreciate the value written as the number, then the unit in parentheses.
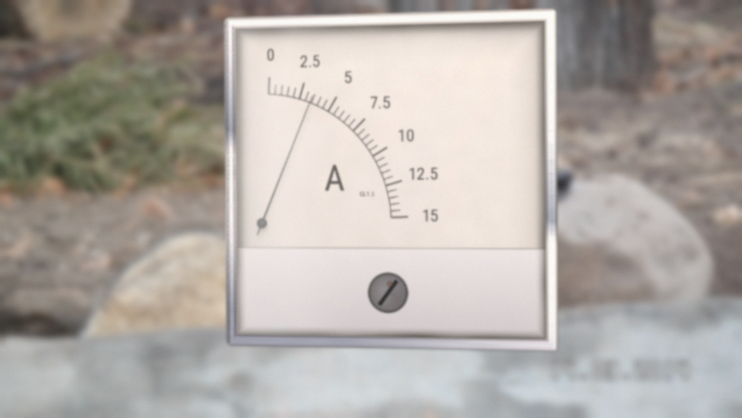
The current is 3.5 (A)
